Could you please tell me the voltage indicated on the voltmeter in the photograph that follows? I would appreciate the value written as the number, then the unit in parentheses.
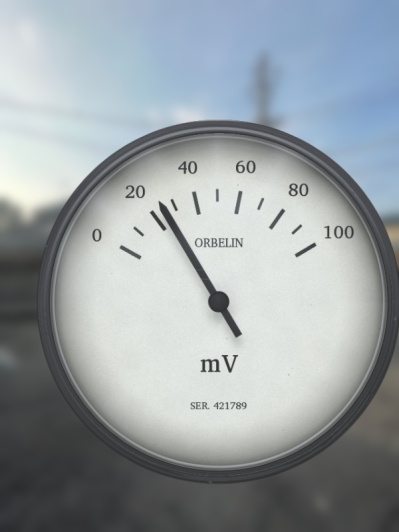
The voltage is 25 (mV)
